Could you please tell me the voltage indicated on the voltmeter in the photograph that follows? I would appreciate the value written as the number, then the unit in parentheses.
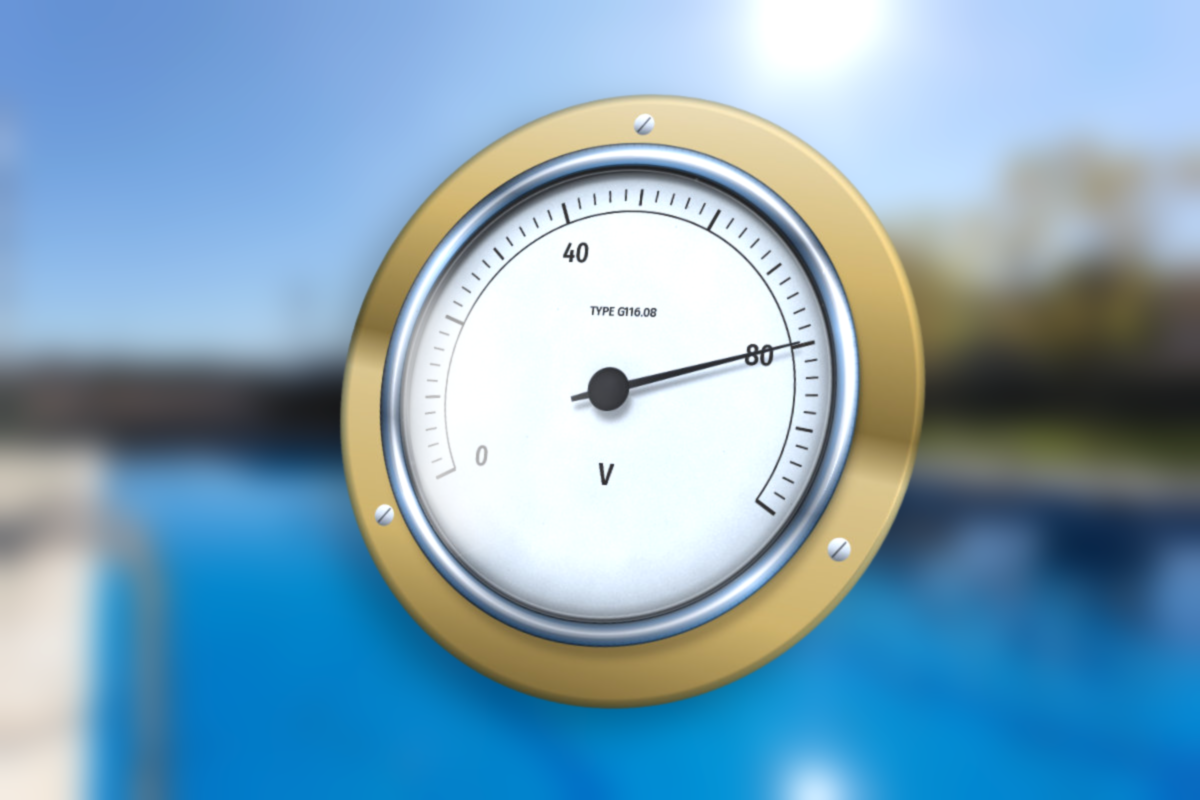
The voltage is 80 (V)
